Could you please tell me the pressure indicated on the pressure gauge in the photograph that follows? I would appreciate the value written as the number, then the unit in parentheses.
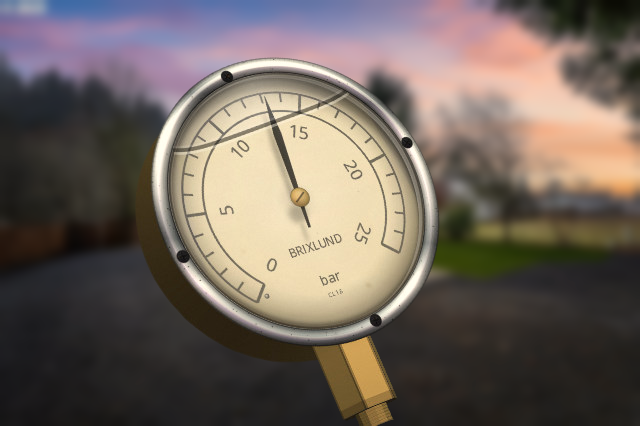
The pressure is 13 (bar)
